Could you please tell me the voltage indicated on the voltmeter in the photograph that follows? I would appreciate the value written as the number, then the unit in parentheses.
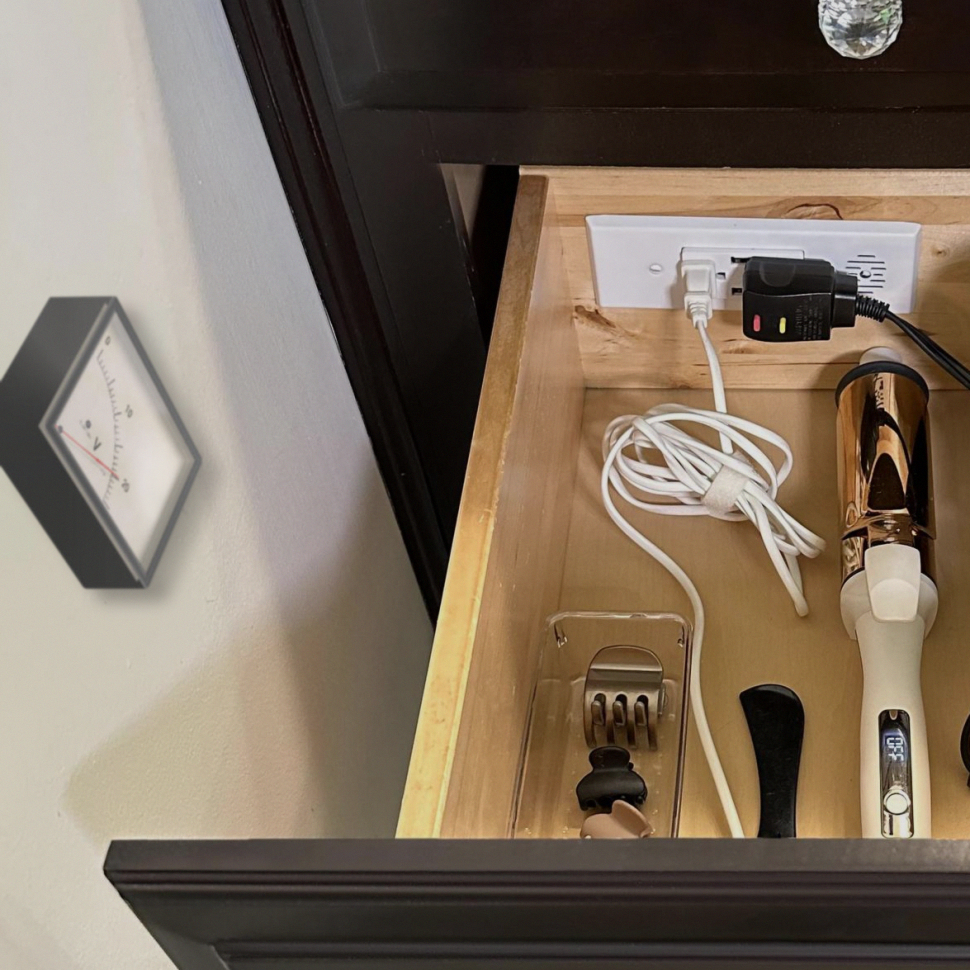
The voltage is 20 (V)
